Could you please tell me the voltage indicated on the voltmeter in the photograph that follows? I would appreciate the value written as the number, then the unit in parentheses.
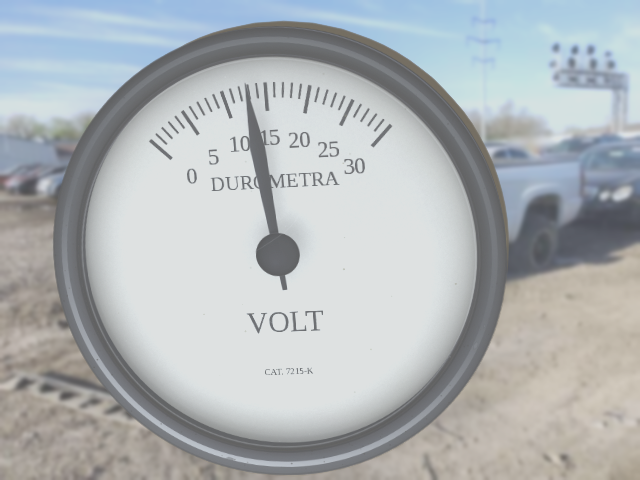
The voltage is 13 (V)
